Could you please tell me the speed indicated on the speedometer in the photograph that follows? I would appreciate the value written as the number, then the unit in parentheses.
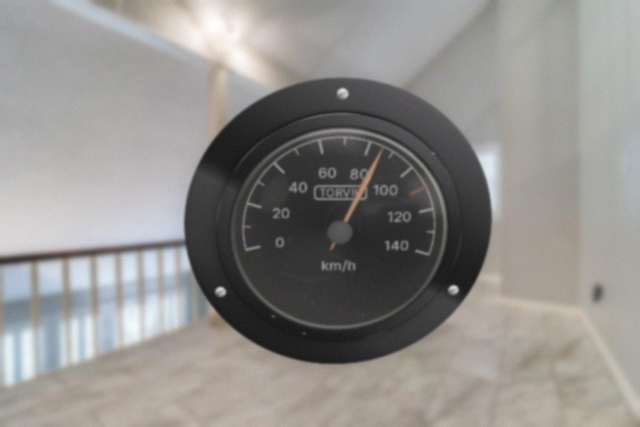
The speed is 85 (km/h)
